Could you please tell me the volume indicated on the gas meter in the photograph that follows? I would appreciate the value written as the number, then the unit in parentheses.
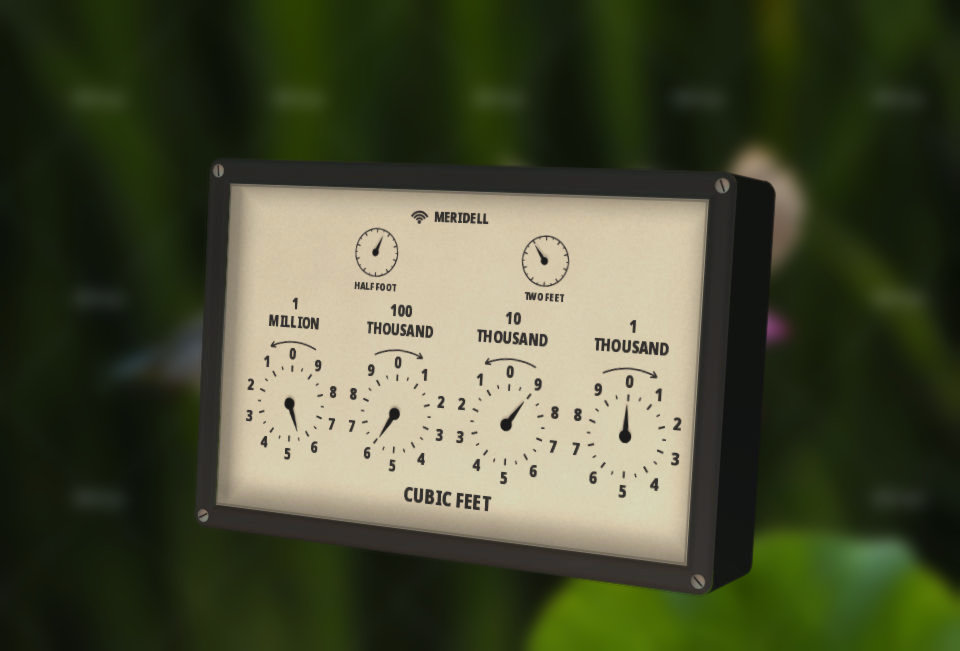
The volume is 559000 (ft³)
